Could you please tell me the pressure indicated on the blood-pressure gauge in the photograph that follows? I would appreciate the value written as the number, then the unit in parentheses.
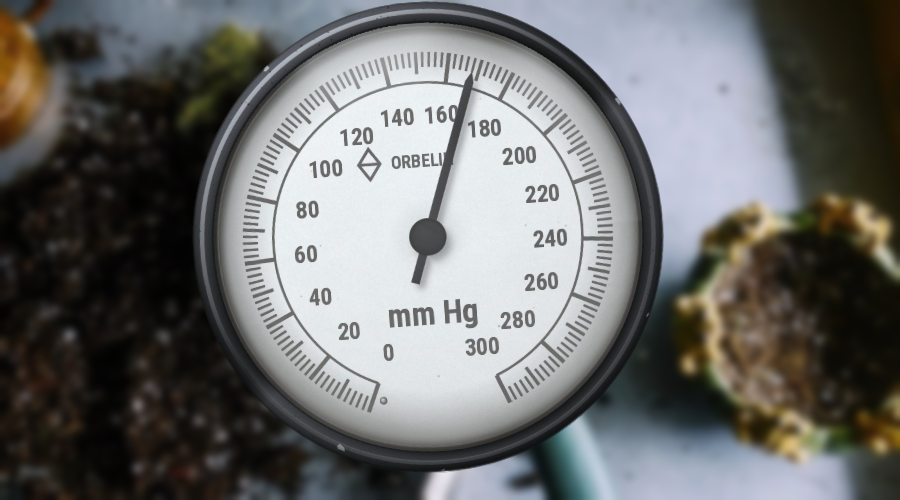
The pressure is 168 (mmHg)
